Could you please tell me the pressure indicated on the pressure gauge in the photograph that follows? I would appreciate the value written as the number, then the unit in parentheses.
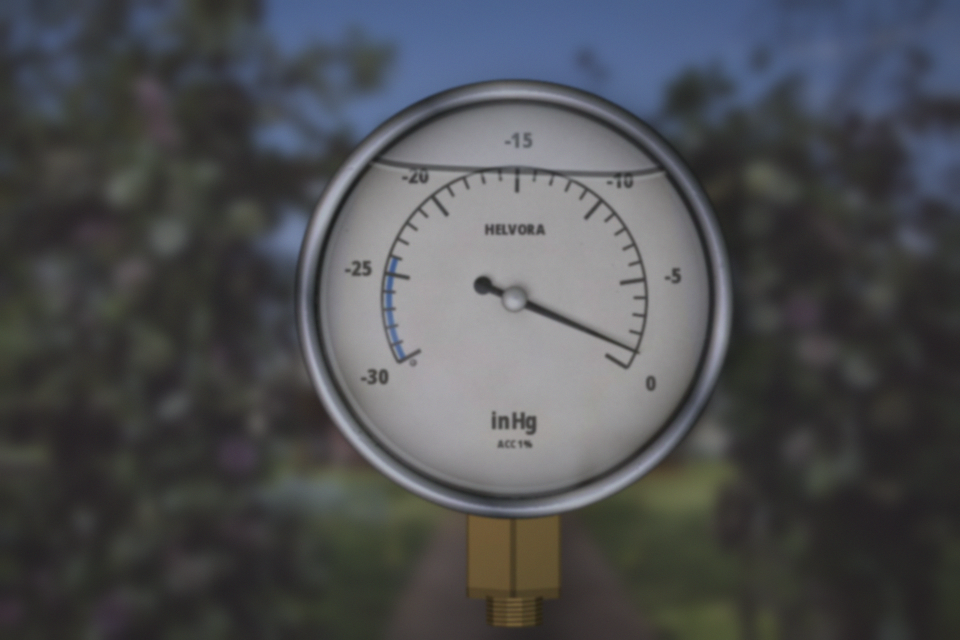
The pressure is -1 (inHg)
